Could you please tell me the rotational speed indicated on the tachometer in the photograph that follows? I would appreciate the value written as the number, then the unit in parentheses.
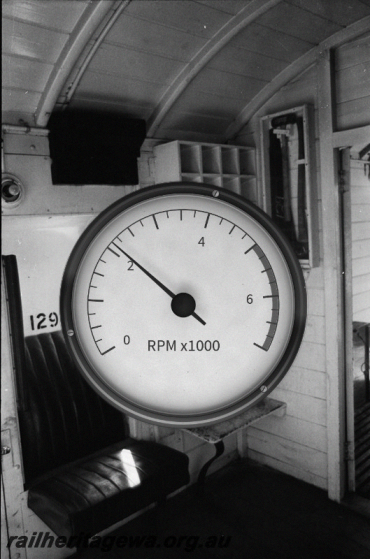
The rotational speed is 2125 (rpm)
